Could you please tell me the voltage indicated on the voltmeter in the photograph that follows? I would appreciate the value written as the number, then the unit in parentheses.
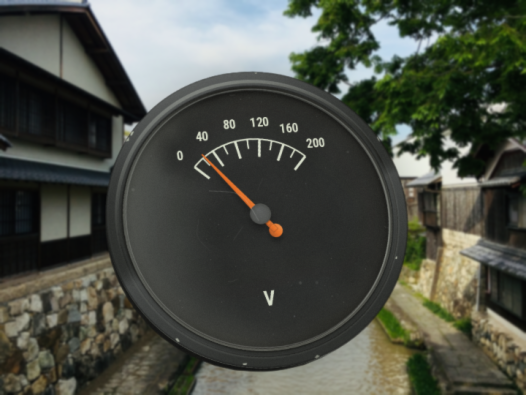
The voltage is 20 (V)
